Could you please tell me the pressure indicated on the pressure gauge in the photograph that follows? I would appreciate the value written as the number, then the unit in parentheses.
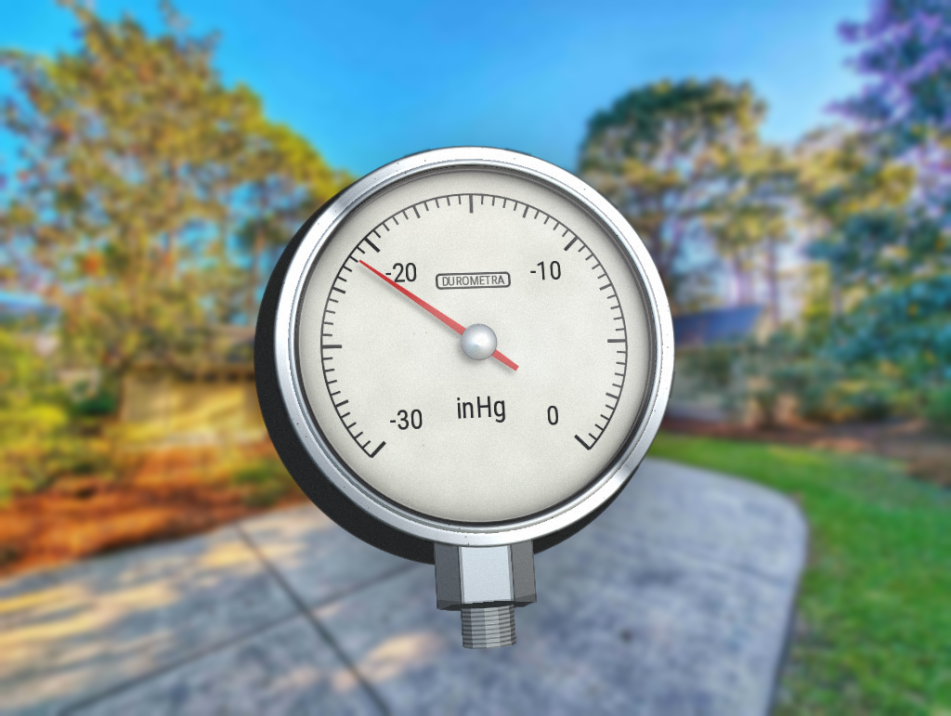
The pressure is -21 (inHg)
